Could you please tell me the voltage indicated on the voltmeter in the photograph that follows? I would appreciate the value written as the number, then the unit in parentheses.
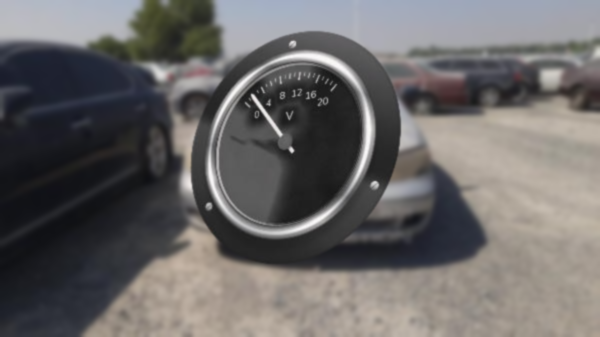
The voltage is 2 (V)
